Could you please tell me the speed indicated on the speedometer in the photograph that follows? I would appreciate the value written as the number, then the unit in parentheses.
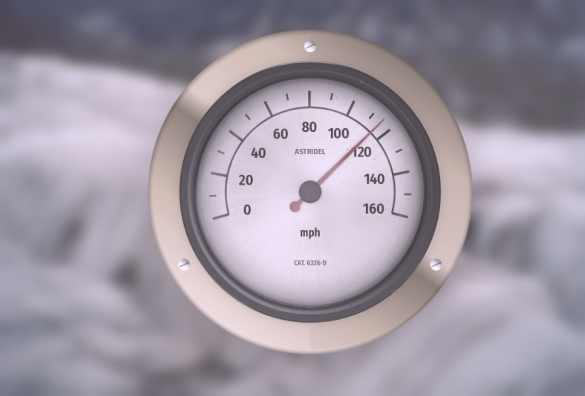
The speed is 115 (mph)
